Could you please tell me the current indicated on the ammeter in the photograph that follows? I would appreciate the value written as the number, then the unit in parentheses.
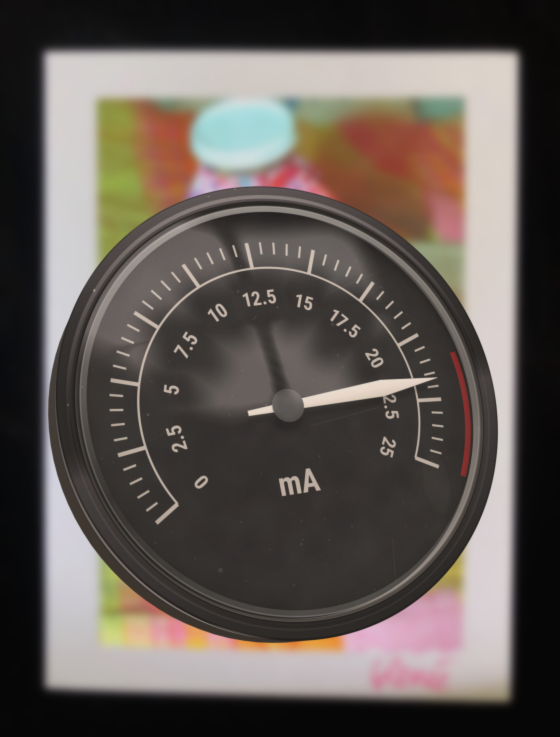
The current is 21.75 (mA)
